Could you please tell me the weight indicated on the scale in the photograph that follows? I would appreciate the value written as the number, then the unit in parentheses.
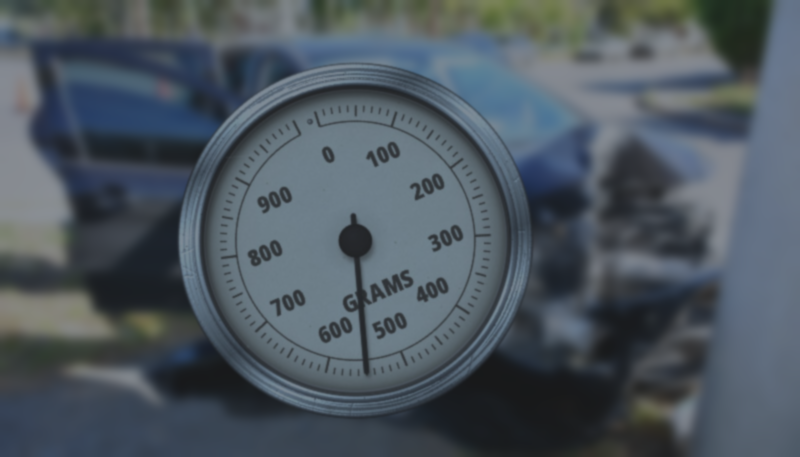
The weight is 550 (g)
